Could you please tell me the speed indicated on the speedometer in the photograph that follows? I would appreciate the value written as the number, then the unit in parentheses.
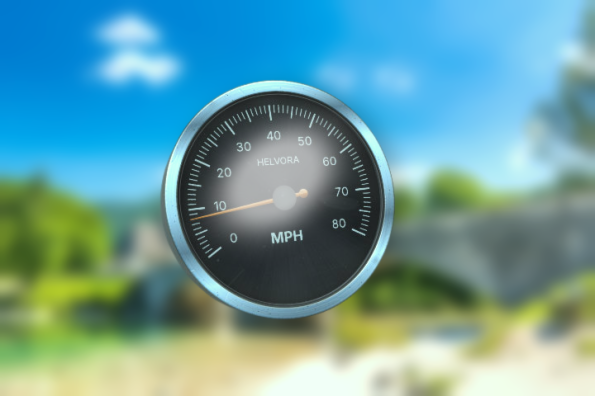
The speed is 8 (mph)
